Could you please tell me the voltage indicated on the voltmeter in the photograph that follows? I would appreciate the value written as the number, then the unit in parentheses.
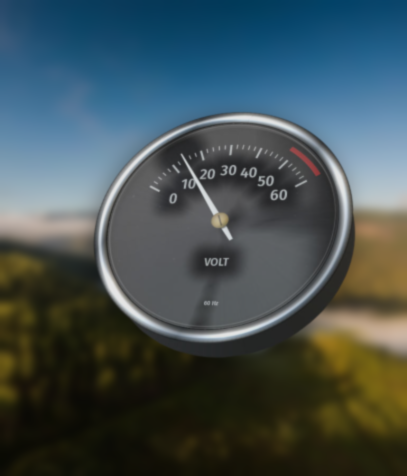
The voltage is 14 (V)
